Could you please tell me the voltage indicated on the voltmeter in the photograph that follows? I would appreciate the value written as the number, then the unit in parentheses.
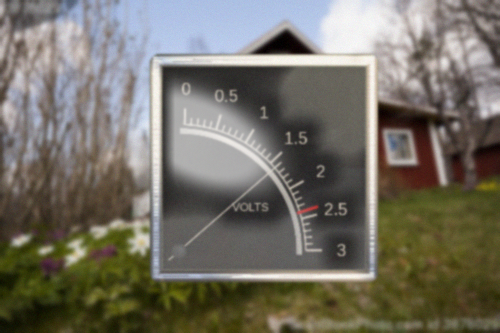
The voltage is 1.6 (V)
